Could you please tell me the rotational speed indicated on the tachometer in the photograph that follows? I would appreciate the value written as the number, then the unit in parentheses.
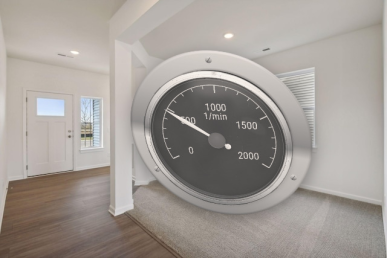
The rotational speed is 500 (rpm)
